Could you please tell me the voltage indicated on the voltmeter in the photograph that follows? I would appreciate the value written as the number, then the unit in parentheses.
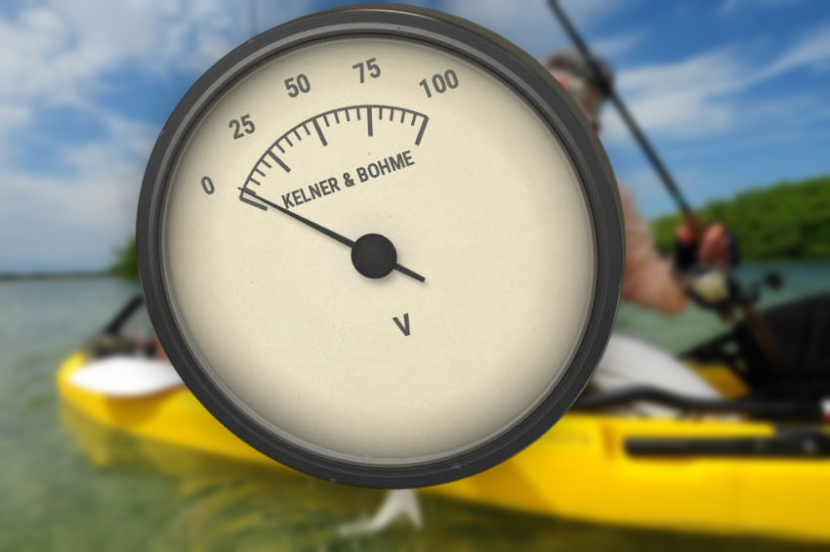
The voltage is 5 (V)
